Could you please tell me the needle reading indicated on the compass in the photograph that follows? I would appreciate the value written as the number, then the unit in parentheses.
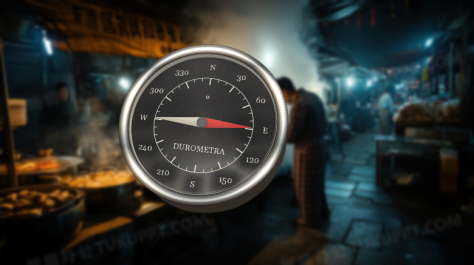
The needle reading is 90 (°)
